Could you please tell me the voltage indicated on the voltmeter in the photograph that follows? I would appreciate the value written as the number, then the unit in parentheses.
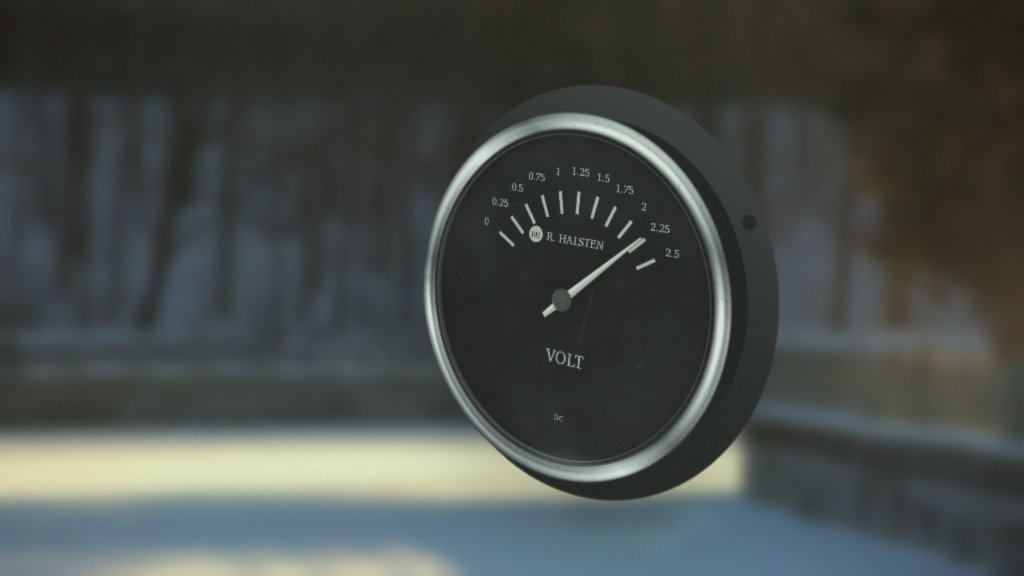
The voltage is 2.25 (V)
